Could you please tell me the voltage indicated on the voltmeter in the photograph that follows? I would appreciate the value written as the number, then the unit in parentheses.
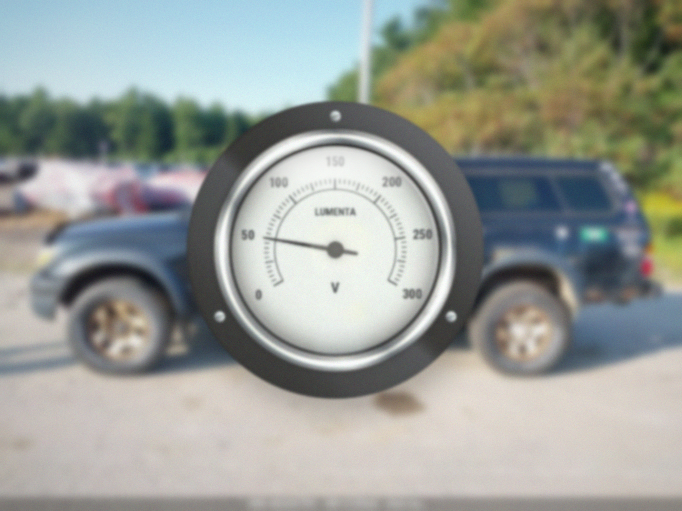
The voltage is 50 (V)
